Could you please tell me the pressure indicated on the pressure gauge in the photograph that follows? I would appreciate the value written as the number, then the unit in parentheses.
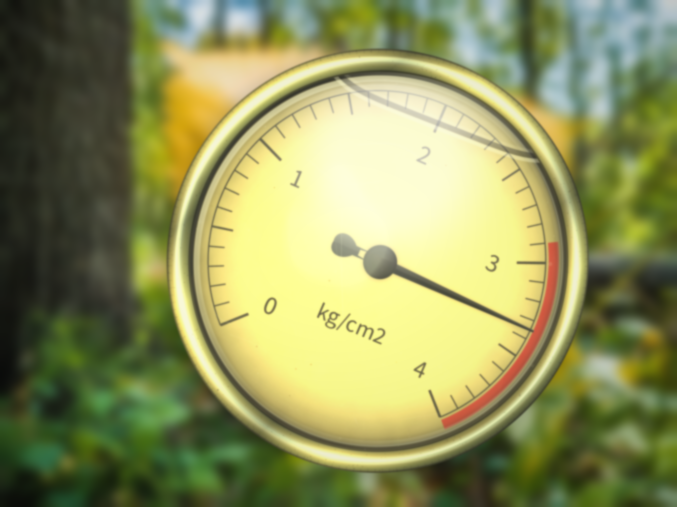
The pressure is 3.35 (kg/cm²)
